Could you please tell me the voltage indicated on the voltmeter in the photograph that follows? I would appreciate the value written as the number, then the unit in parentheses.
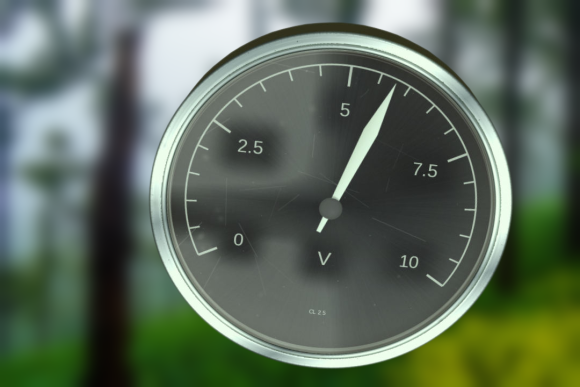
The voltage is 5.75 (V)
